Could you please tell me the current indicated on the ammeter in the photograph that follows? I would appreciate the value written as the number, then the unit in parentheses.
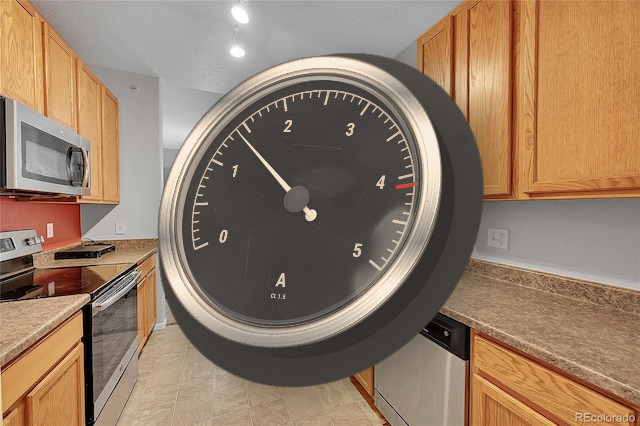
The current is 1.4 (A)
